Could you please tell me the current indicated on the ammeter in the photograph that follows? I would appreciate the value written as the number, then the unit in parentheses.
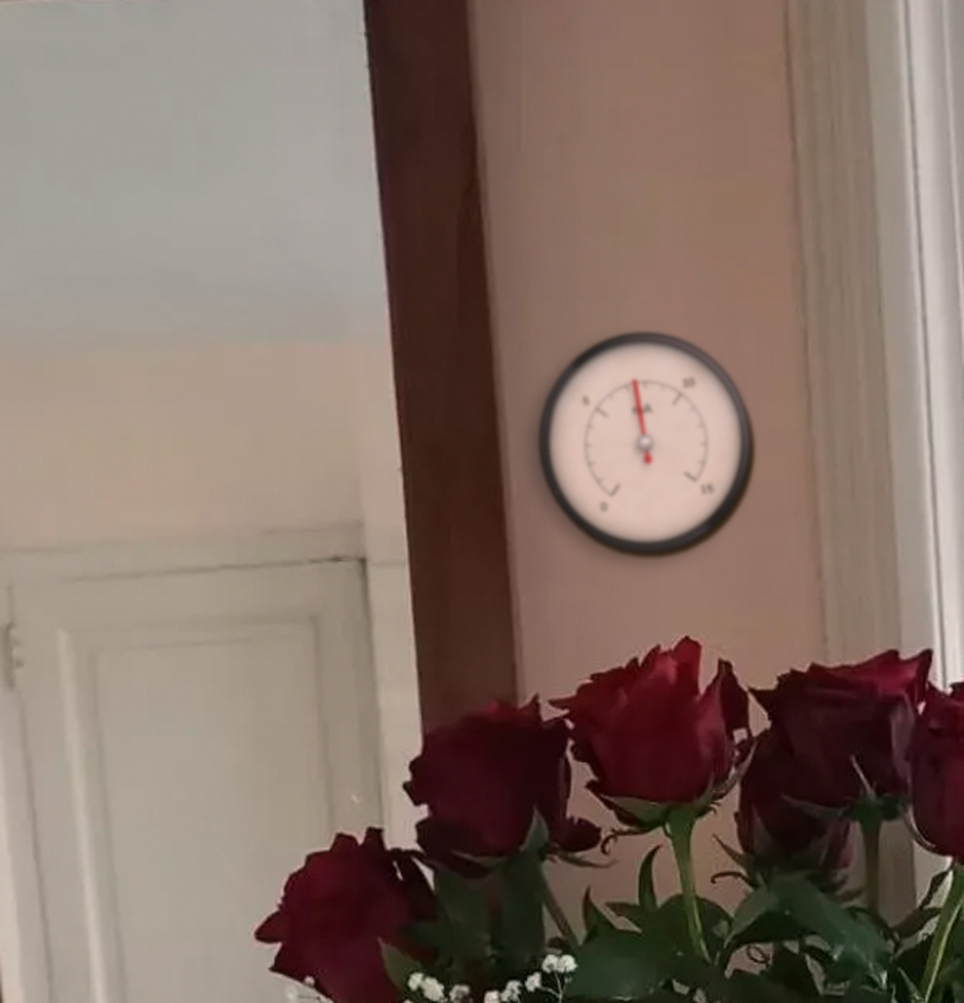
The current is 7.5 (mA)
